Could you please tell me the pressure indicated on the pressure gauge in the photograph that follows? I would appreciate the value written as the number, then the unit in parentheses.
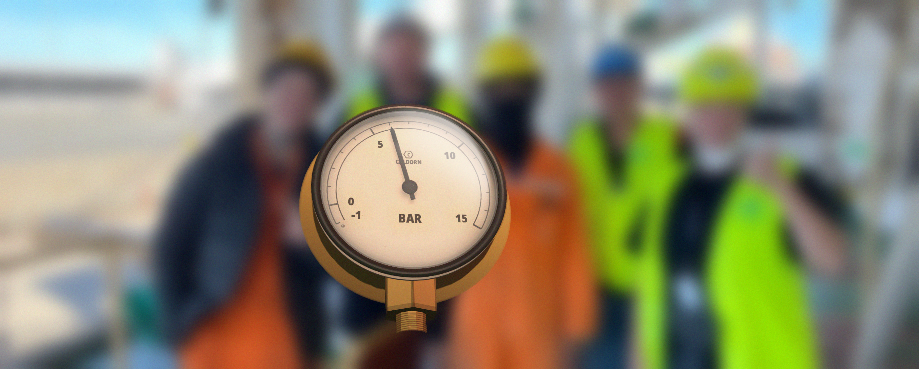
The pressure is 6 (bar)
